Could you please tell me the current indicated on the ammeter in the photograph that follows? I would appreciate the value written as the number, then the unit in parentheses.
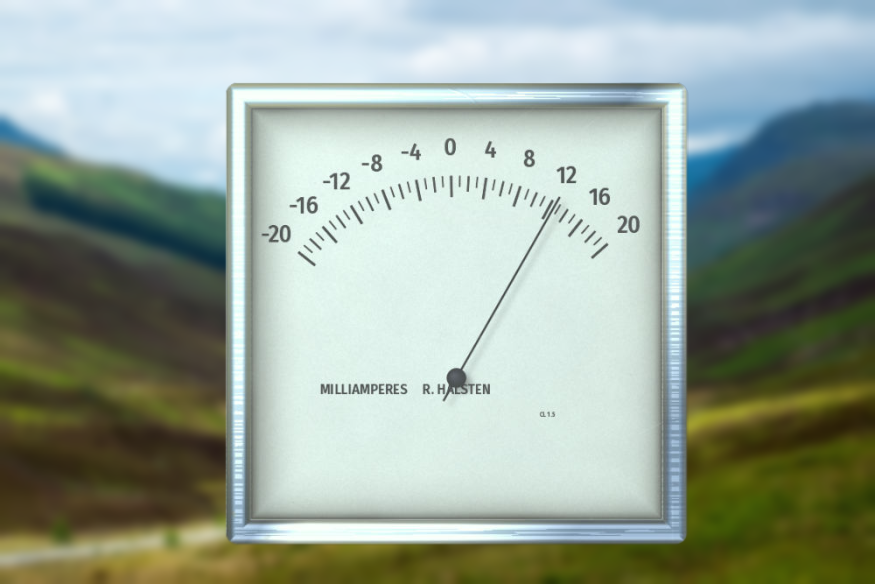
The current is 12.5 (mA)
